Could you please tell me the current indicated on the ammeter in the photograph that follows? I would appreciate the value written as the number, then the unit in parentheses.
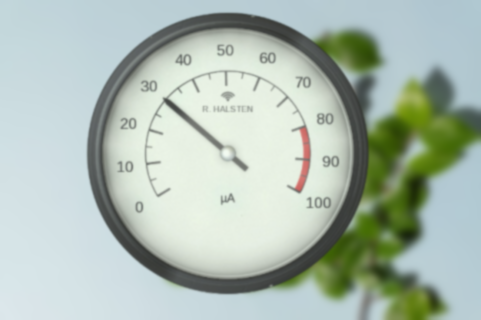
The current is 30 (µA)
